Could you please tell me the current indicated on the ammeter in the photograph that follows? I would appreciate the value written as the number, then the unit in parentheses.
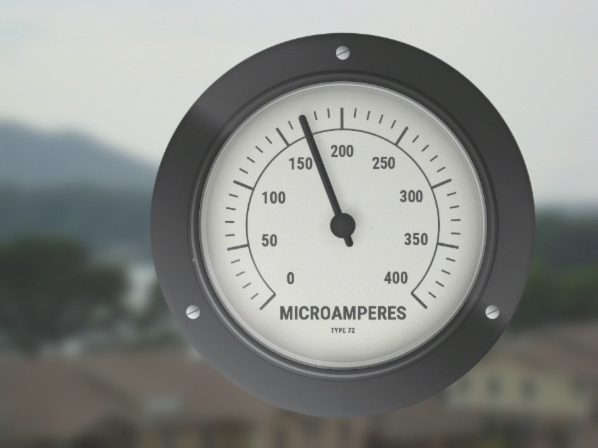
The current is 170 (µA)
